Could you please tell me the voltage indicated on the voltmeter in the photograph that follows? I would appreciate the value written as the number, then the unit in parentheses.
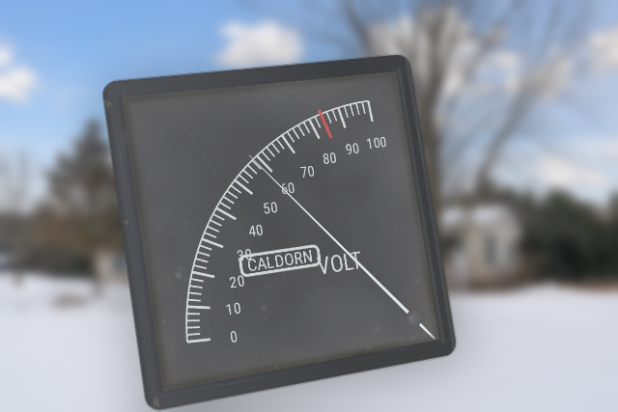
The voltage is 58 (V)
